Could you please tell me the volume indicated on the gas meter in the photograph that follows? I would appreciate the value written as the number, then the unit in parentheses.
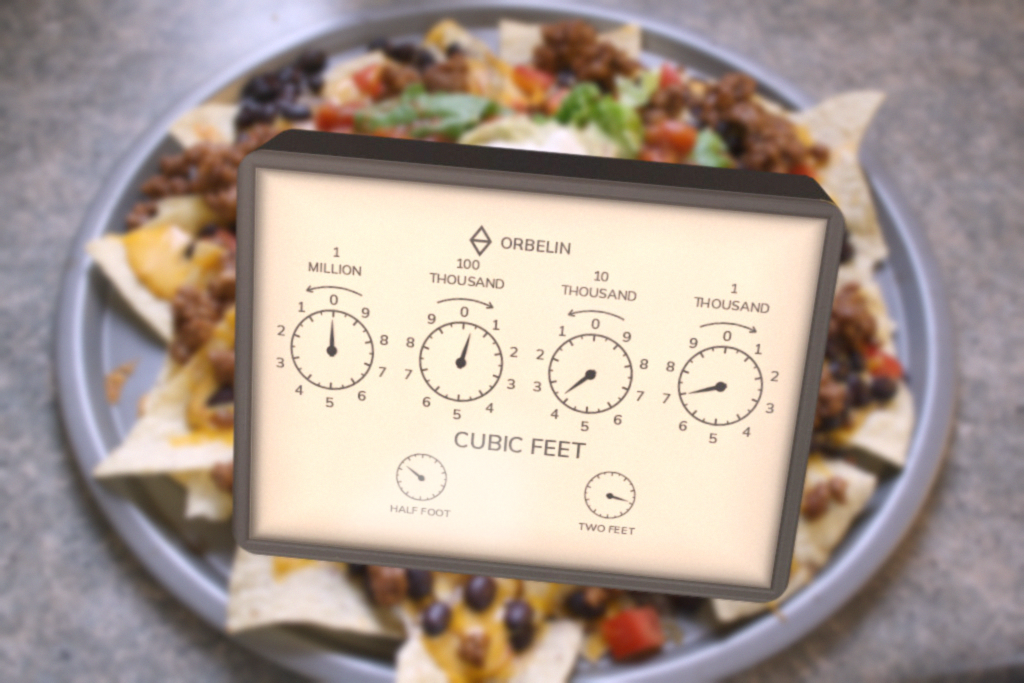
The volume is 3700 (ft³)
